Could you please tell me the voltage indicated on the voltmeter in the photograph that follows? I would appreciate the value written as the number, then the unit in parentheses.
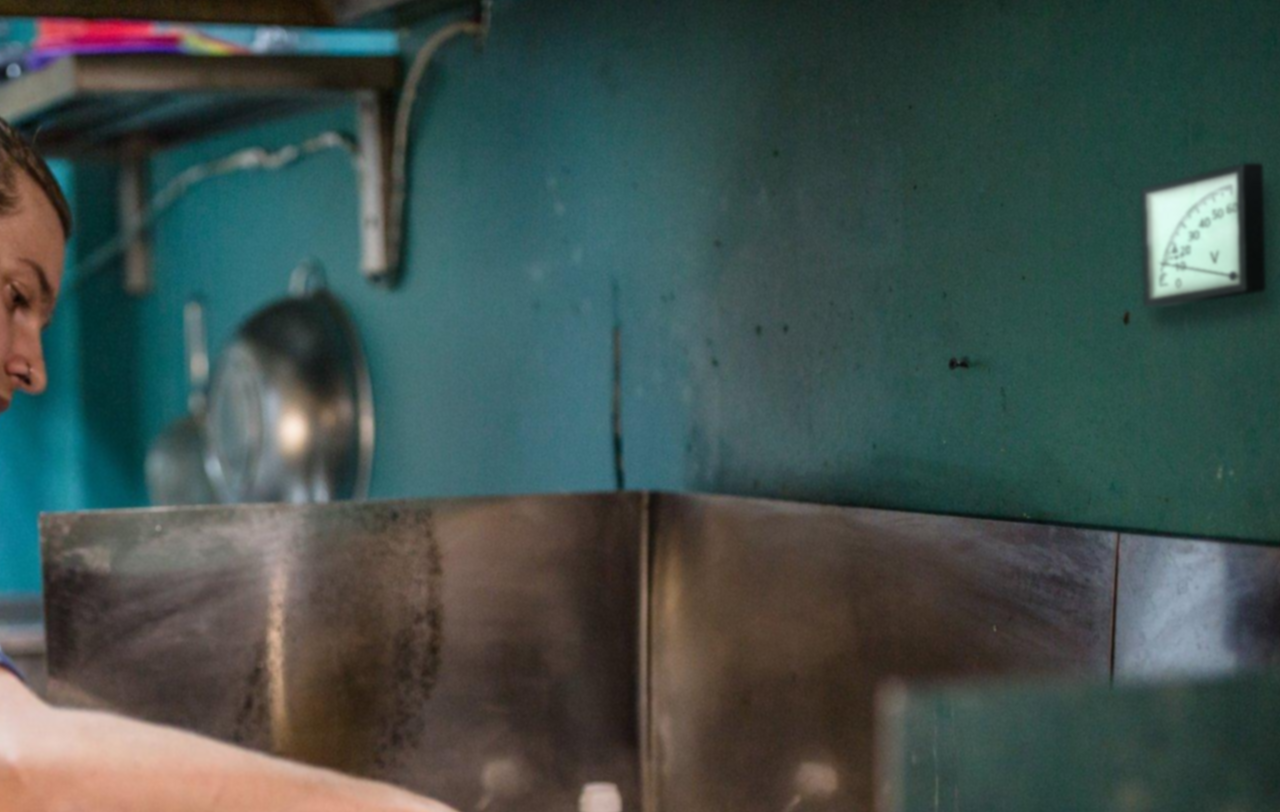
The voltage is 10 (V)
